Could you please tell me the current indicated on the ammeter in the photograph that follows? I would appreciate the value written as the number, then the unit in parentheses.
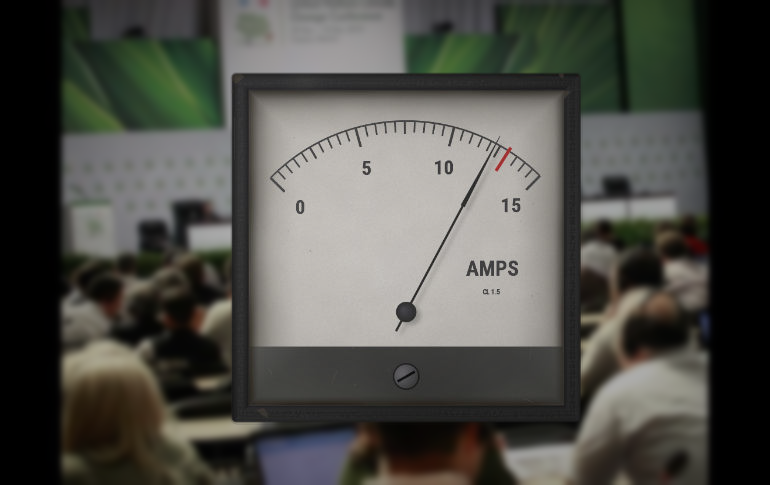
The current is 12.25 (A)
